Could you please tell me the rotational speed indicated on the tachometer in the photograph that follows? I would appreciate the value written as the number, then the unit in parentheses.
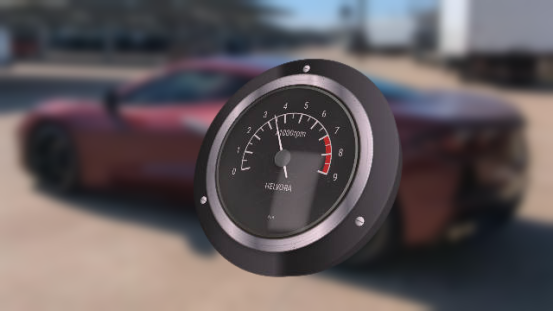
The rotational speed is 3500 (rpm)
